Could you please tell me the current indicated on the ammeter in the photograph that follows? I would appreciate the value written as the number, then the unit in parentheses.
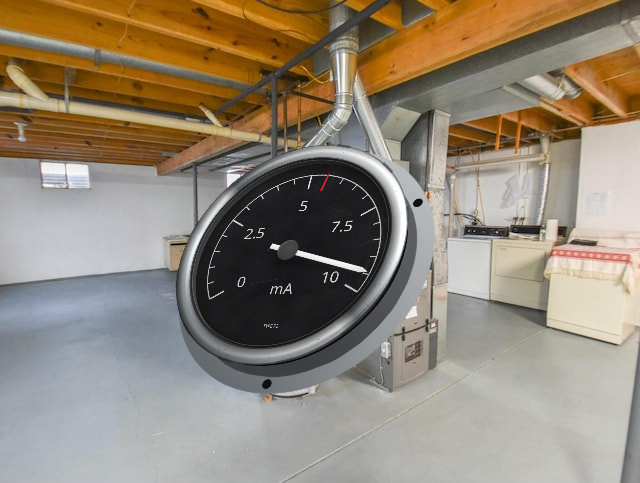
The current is 9.5 (mA)
